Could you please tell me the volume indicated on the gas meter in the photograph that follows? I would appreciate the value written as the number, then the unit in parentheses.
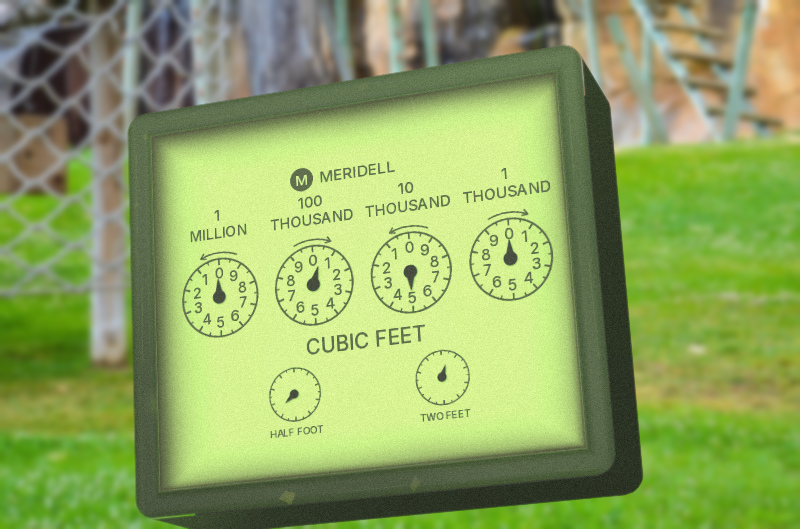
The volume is 5000 (ft³)
